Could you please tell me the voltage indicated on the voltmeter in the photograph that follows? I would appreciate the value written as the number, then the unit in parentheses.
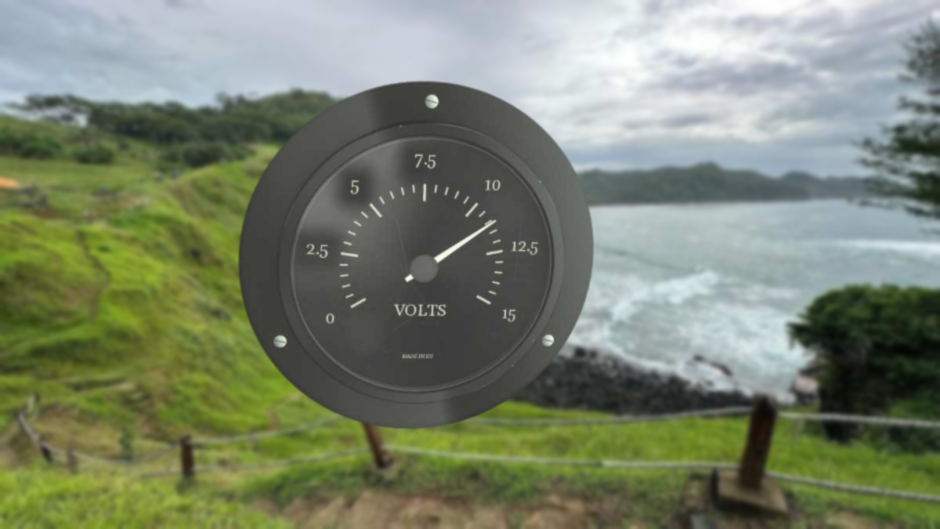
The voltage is 11 (V)
